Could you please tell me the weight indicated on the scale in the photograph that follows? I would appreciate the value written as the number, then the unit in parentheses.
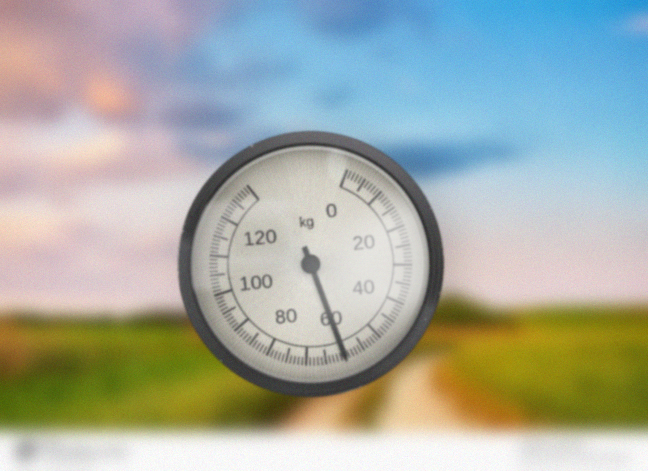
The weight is 60 (kg)
